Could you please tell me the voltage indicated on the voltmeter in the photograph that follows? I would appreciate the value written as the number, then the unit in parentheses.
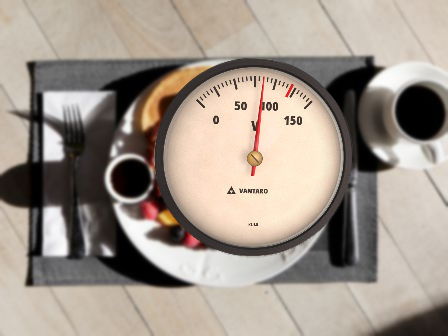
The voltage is 85 (V)
